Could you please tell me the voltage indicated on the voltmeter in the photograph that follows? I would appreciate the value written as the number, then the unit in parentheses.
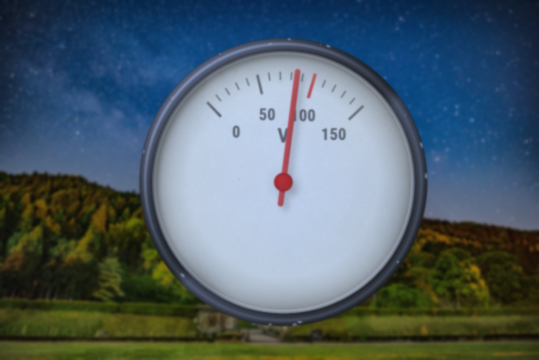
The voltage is 85 (V)
